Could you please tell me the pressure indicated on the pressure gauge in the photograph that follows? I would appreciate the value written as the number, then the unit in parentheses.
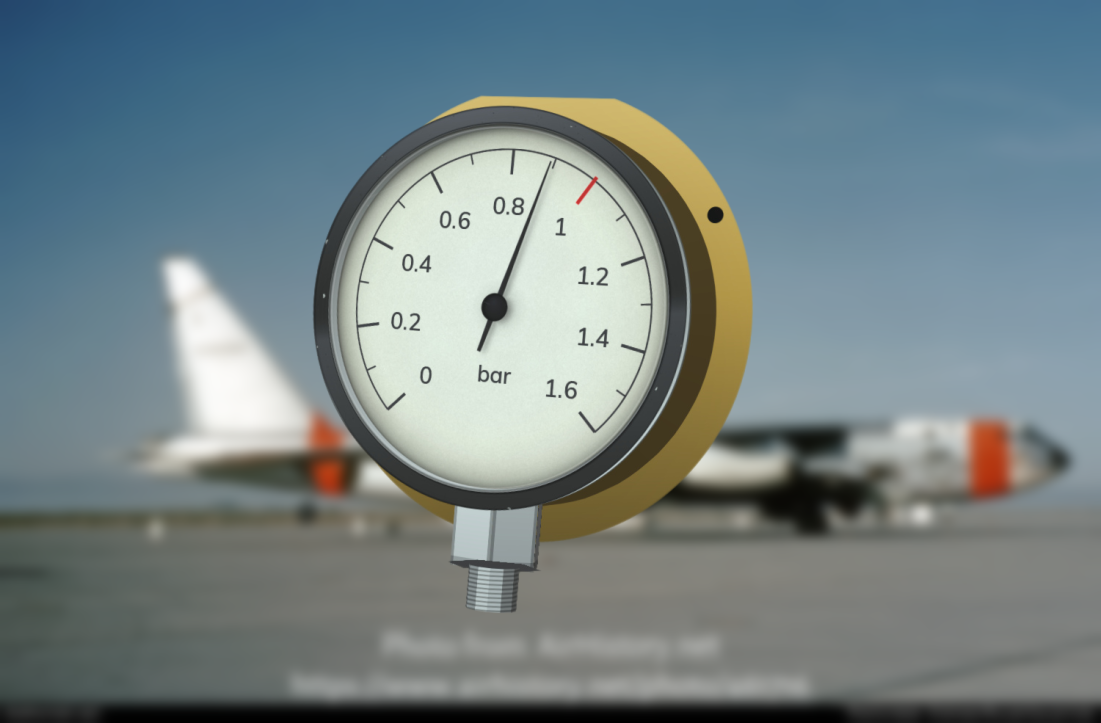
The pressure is 0.9 (bar)
